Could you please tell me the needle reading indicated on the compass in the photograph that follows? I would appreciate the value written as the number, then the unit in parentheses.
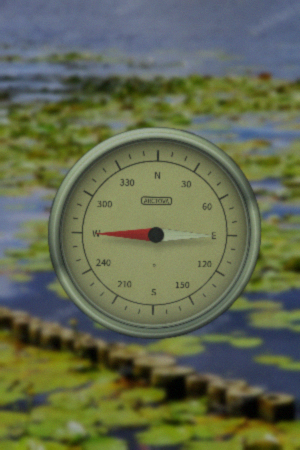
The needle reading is 270 (°)
